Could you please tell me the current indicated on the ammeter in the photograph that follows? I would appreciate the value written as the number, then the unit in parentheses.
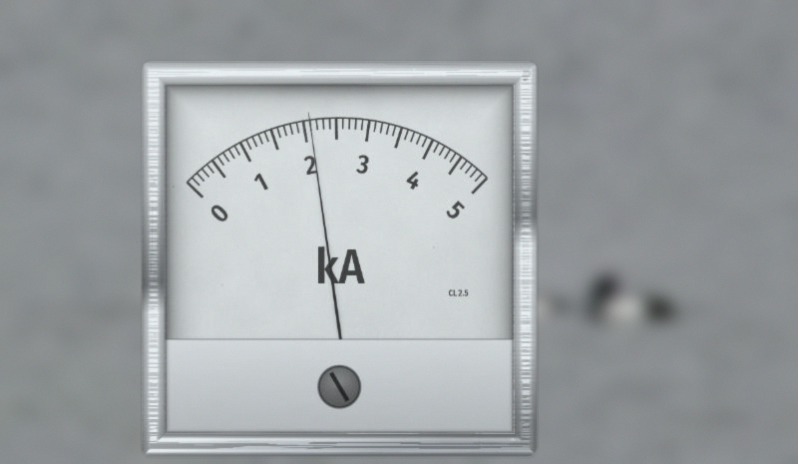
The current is 2.1 (kA)
